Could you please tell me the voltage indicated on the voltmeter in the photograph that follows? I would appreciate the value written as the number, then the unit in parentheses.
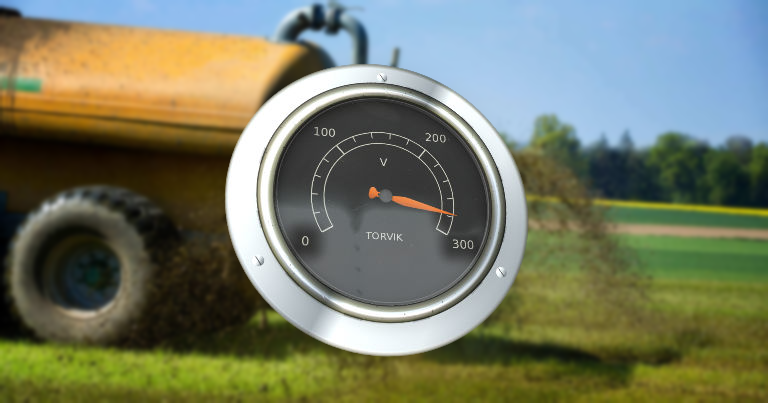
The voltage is 280 (V)
